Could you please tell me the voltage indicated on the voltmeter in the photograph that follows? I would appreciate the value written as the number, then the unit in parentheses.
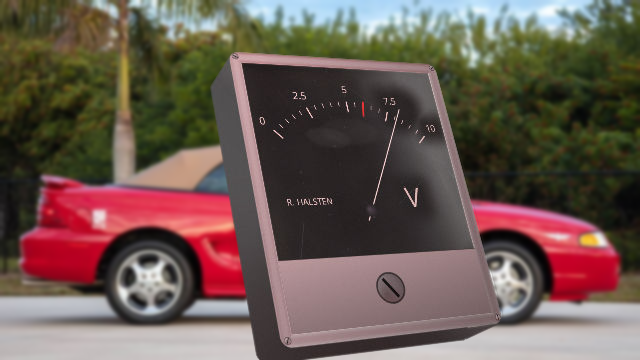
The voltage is 8 (V)
